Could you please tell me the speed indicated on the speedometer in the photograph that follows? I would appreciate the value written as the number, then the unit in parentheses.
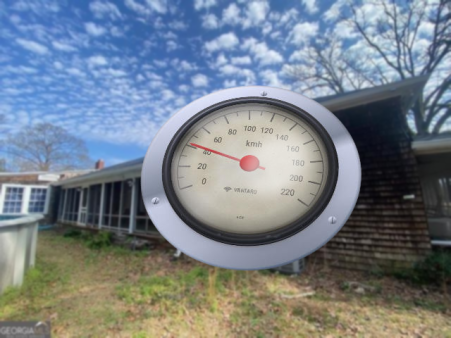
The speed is 40 (km/h)
